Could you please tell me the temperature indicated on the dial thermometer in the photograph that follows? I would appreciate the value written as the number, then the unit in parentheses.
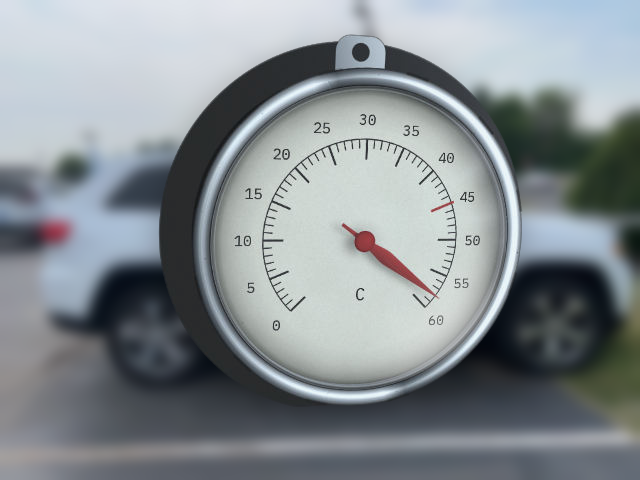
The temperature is 58 (°C)
